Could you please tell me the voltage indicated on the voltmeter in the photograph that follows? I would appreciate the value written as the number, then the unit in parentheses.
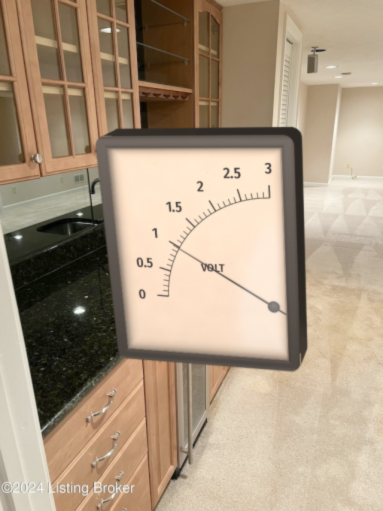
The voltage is 1 (V)
